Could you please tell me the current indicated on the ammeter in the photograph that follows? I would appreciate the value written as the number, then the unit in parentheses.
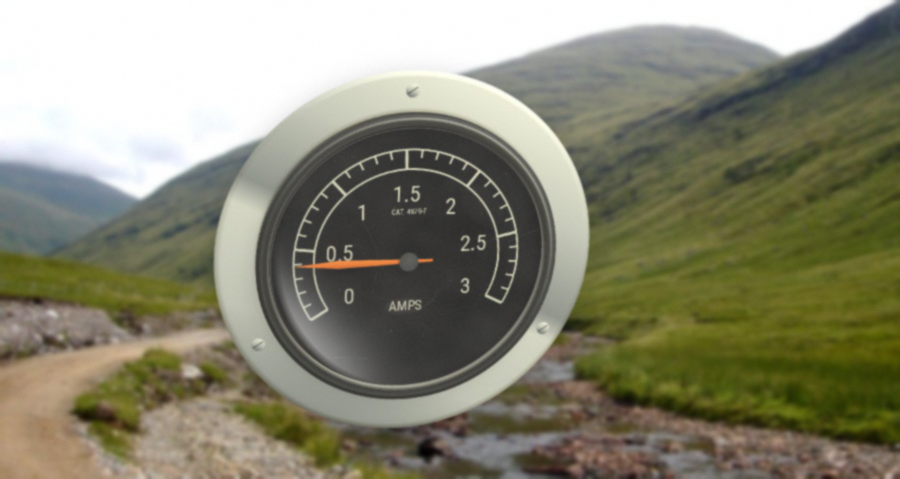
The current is 0.4 (A)
